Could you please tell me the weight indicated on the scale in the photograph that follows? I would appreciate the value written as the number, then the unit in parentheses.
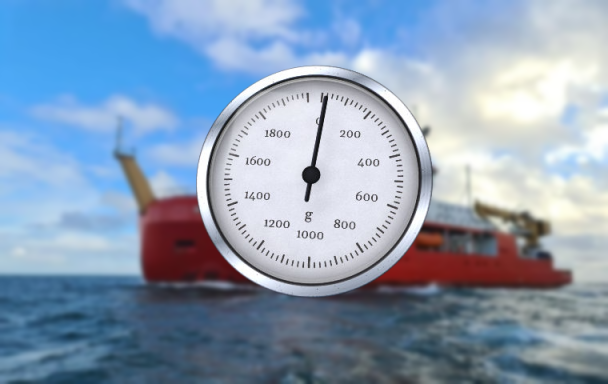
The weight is 20 (g)
